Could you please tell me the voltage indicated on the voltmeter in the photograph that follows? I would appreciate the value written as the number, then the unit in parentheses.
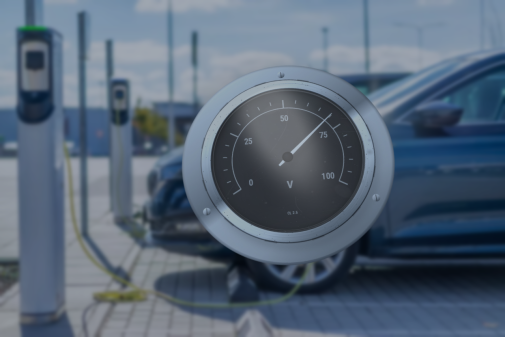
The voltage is 70 (V)
